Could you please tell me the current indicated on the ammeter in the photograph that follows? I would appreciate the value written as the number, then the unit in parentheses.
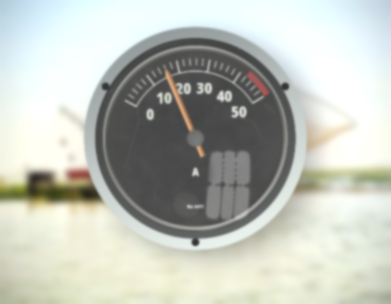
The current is 16 (A)
